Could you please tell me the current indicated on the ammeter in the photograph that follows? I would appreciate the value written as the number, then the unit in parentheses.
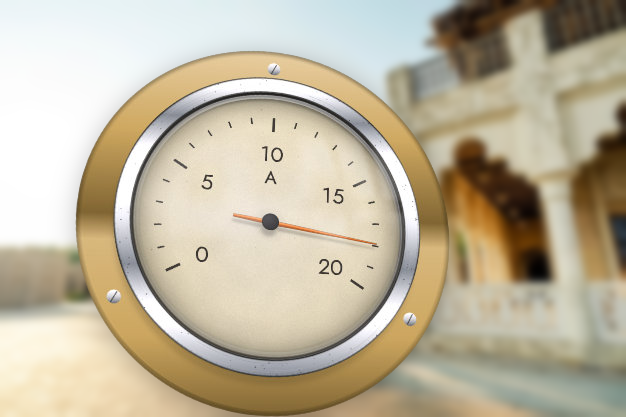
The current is 18 (A)
